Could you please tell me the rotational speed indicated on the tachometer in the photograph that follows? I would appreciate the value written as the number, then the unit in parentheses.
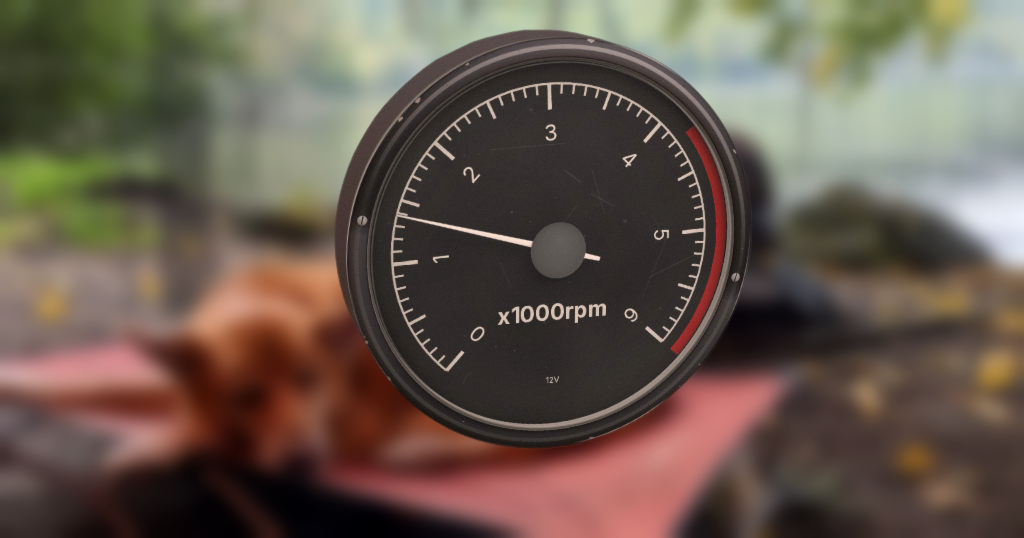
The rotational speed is 1400 (rpm)
